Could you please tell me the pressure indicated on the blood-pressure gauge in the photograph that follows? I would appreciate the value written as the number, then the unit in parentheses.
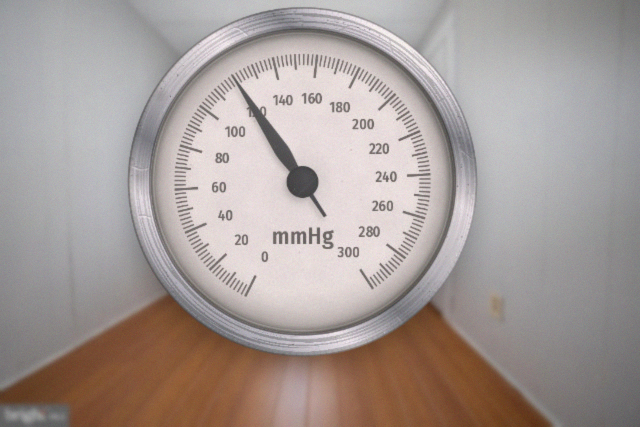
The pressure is 120 (mmHg)
